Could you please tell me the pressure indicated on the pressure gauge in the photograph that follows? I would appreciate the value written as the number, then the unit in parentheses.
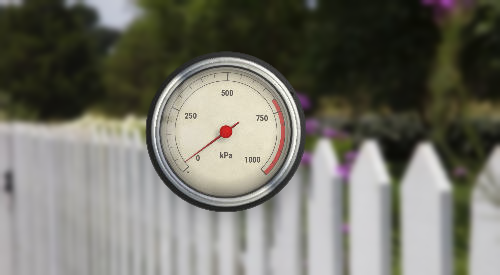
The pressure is 25 (kPa)
